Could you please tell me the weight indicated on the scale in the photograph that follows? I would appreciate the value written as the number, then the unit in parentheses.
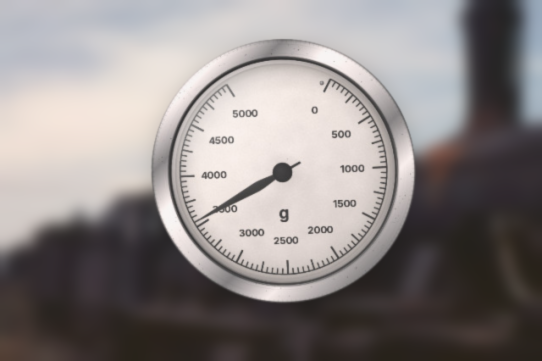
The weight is 3550 (g)
